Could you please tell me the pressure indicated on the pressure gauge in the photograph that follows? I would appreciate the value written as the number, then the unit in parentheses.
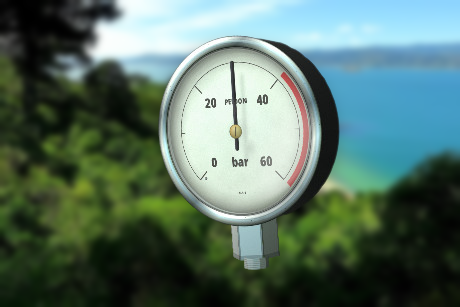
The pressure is 30 (bar)
